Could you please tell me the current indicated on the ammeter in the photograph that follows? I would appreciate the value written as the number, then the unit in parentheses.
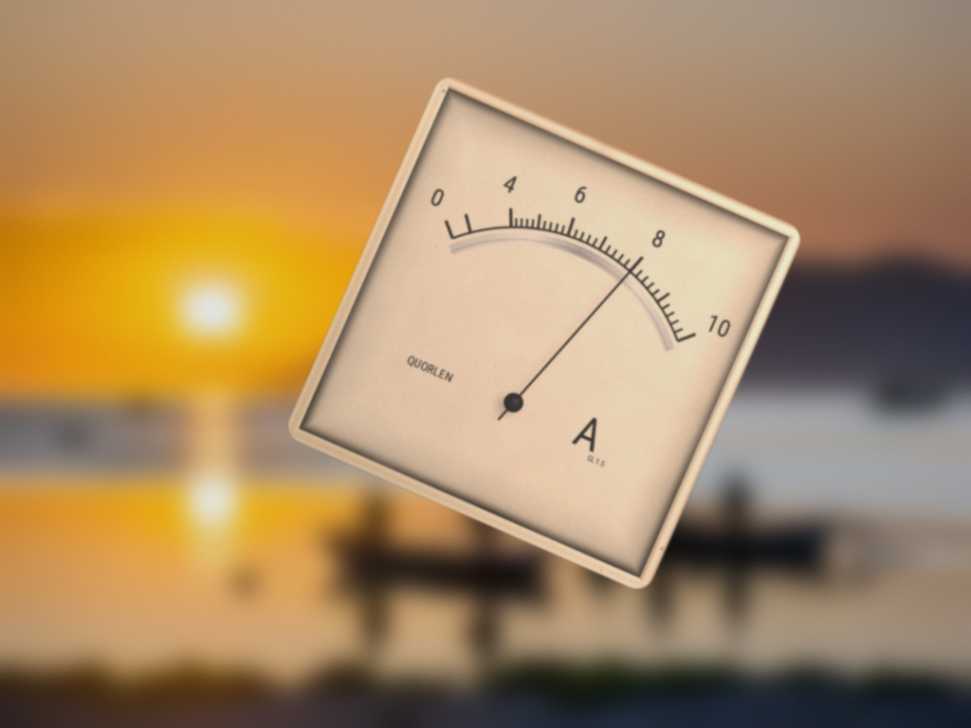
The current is 8 (A)
